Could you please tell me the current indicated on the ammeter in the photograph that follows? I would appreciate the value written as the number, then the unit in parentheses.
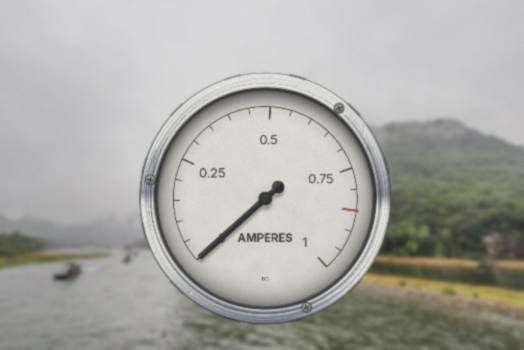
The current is 0 (A)
